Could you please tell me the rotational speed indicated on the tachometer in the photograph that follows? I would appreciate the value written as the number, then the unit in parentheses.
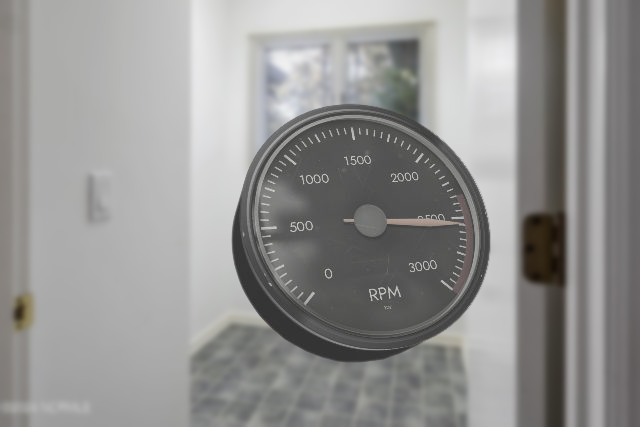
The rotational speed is 2550 (rpm)
